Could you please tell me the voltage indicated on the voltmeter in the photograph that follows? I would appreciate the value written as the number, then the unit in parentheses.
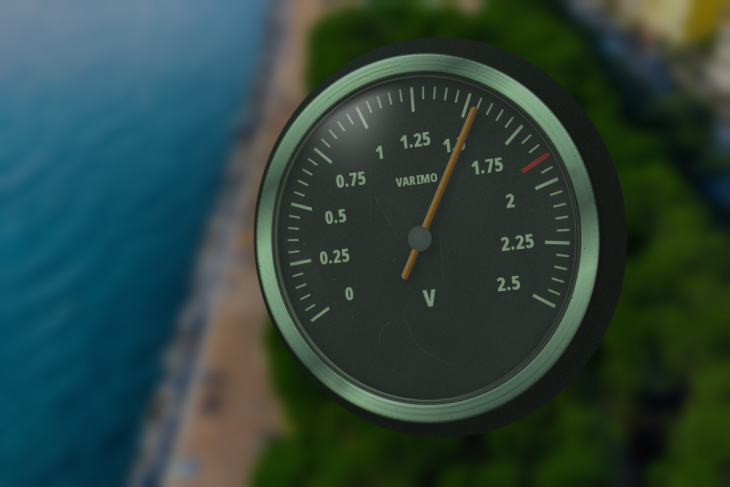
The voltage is 1.55 (V)
